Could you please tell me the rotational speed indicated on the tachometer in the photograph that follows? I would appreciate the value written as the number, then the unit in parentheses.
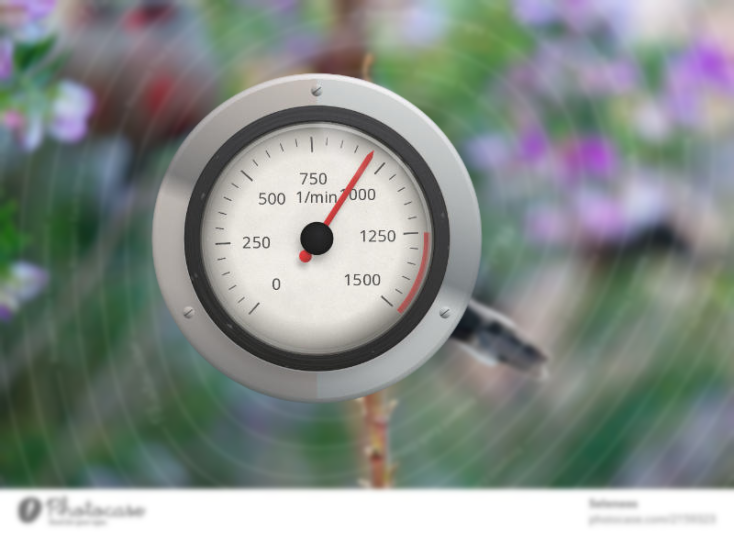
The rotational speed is 950 (rpm)
